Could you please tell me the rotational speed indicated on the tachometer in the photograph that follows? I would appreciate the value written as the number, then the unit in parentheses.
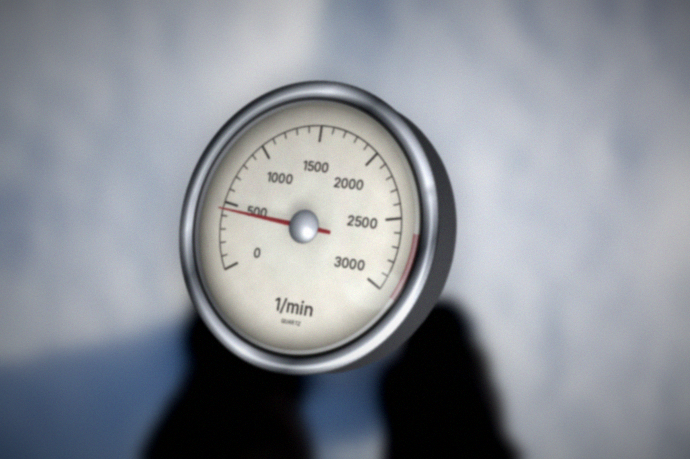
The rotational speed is 450 (rpm)
